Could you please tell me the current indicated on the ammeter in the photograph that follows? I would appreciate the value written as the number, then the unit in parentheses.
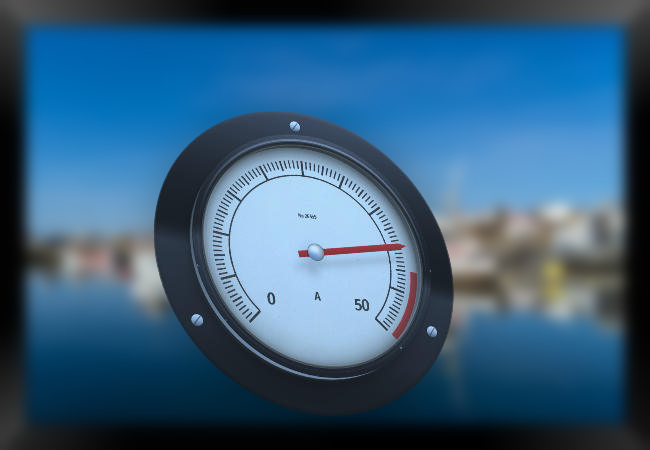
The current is 40 (A)
